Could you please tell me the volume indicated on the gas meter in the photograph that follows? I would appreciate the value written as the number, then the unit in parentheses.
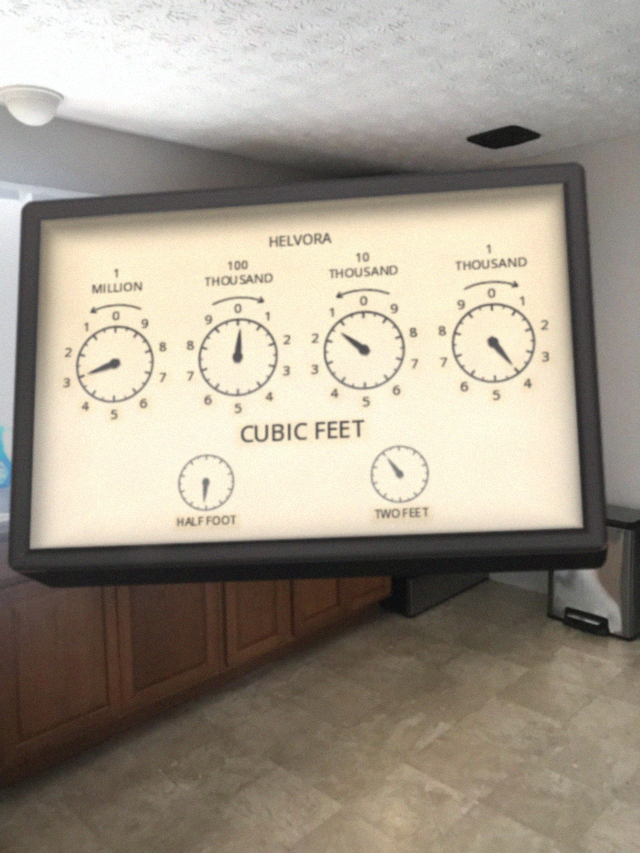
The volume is 301400 (ft³)
